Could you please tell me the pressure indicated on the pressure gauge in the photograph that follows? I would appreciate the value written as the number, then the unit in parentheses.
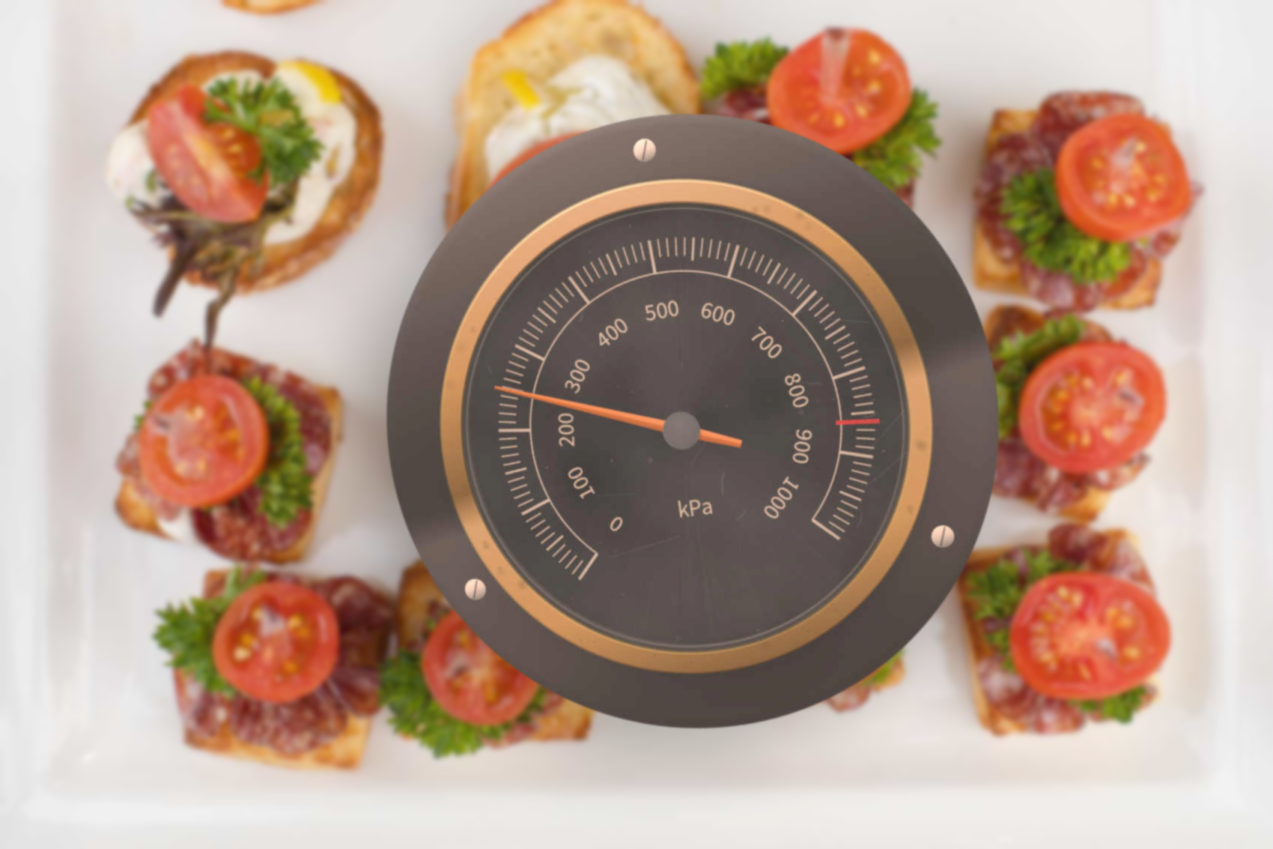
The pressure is 250 (kPa)
